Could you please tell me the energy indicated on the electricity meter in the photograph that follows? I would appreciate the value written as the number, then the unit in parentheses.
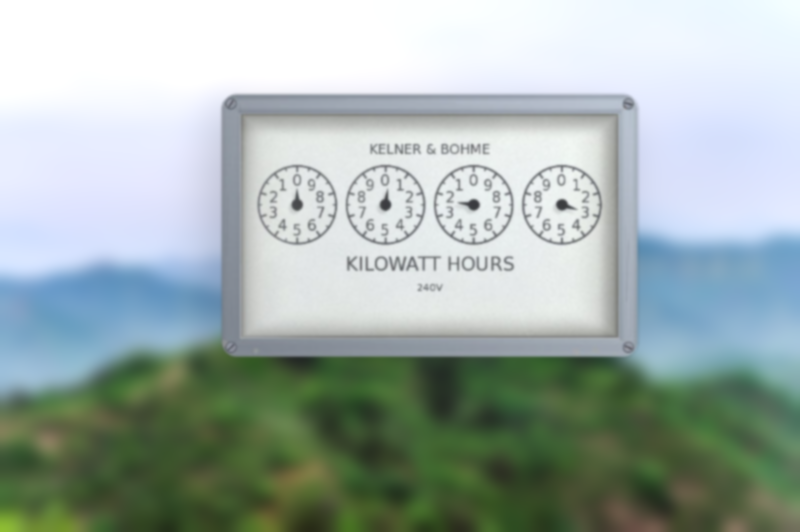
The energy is 23 (kWh)
